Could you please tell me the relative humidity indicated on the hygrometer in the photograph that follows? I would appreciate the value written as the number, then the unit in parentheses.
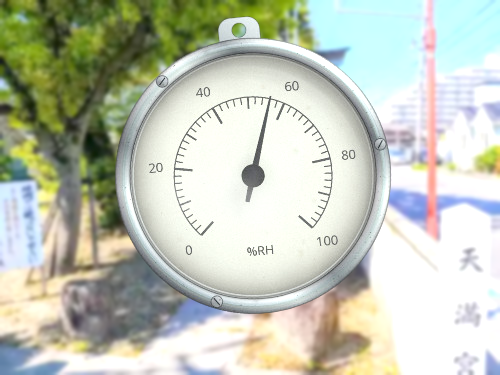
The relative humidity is 56 (%)
